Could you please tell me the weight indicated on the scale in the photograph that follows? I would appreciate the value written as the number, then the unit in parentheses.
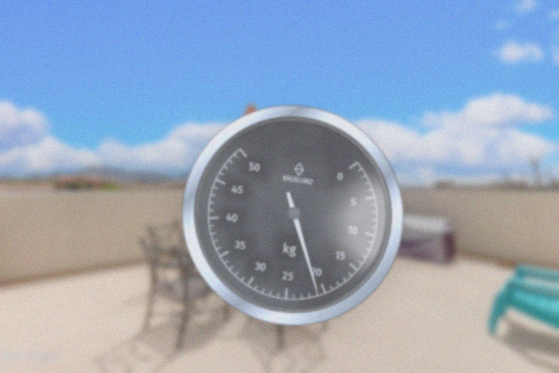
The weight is 21 (kg)
